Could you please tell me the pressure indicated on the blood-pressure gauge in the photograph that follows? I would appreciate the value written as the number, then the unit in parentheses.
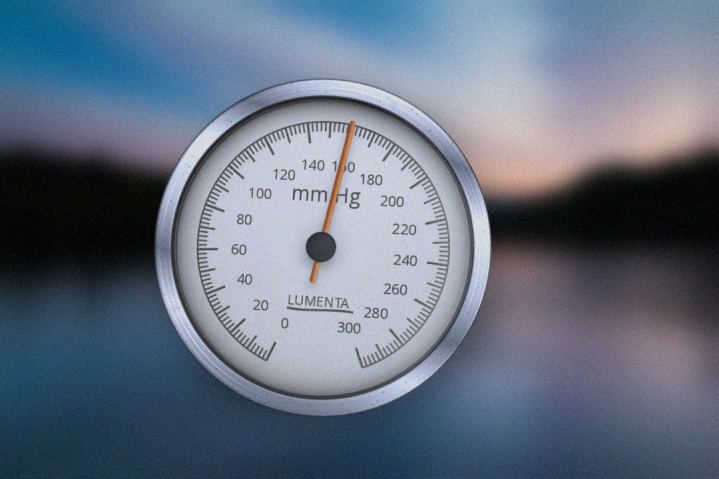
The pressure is 160 (mmHg)
